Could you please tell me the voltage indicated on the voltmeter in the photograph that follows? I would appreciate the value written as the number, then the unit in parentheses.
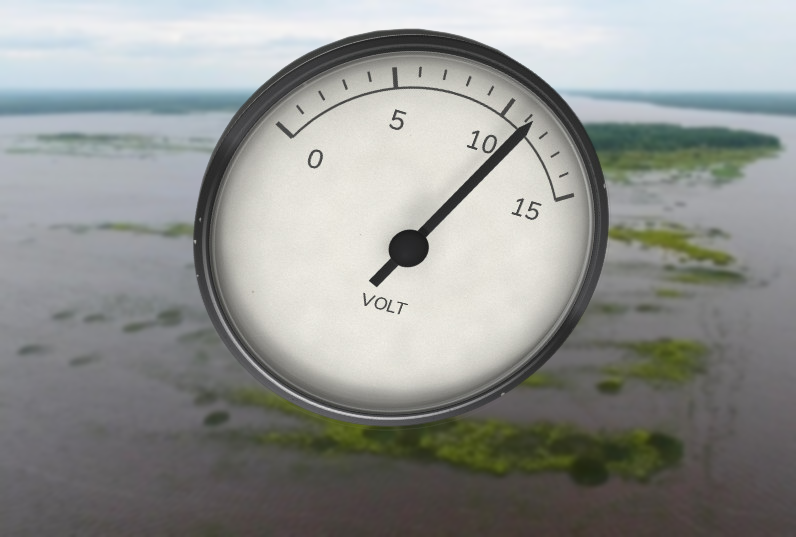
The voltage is 11 (V)
